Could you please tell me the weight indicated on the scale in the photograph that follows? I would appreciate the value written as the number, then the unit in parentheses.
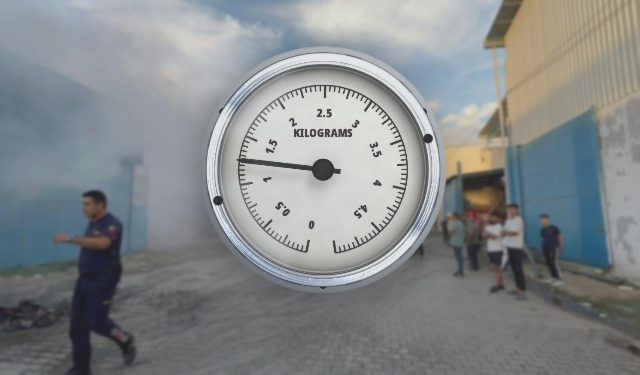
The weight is 1.25 (kg)
